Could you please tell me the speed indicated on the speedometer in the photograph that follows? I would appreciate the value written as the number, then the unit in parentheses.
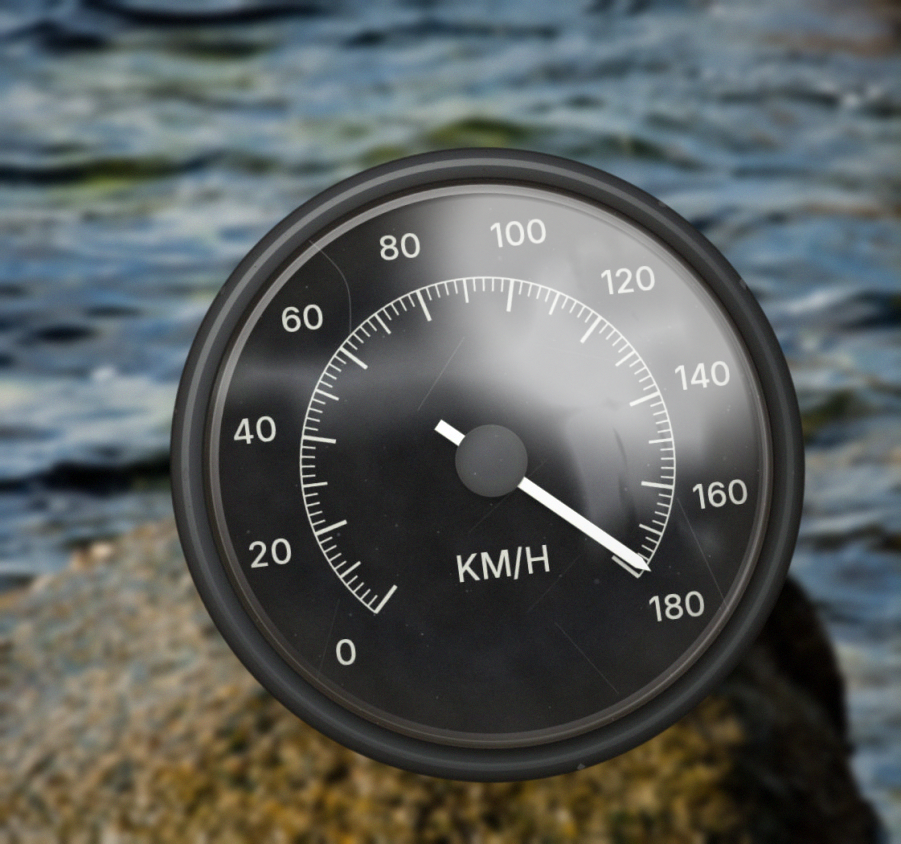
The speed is 178 (km/h)
